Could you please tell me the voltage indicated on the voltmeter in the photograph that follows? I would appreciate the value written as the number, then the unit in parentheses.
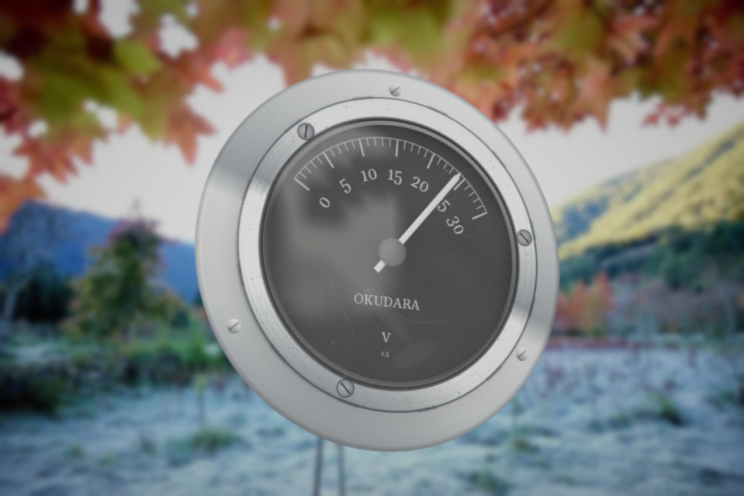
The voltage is 24 (V)
